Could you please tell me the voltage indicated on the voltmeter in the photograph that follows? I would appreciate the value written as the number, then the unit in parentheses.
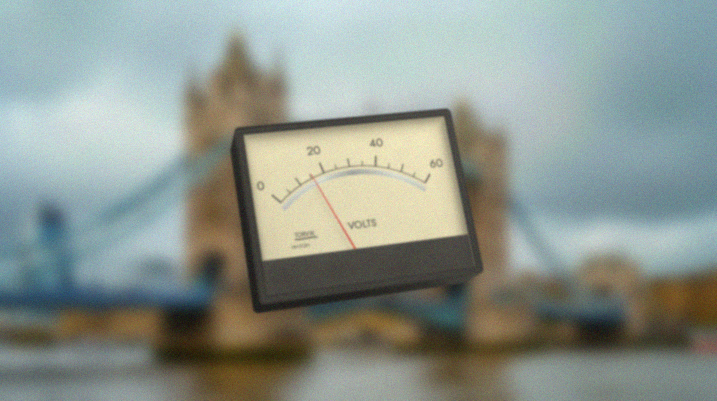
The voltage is 15 (V)
